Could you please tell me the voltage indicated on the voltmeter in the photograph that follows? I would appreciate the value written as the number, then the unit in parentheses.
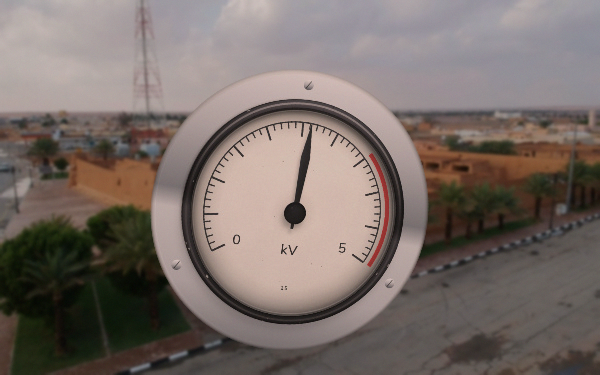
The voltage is 2.6 (kV)
